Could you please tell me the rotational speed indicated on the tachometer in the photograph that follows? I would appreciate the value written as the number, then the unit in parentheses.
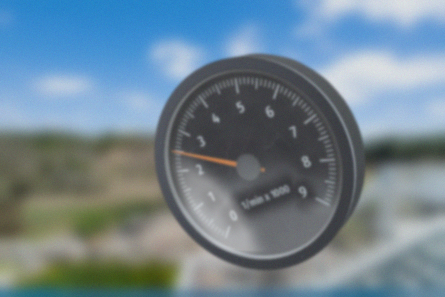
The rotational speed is 2500 (rpm)
